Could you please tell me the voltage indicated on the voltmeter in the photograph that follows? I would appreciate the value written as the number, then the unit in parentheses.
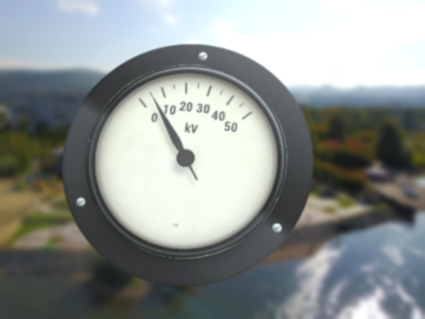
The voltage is 5 (kV)
